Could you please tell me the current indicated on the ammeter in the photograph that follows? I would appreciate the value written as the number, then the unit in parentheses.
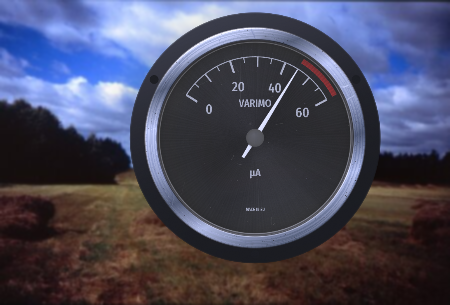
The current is 45 (µA)
